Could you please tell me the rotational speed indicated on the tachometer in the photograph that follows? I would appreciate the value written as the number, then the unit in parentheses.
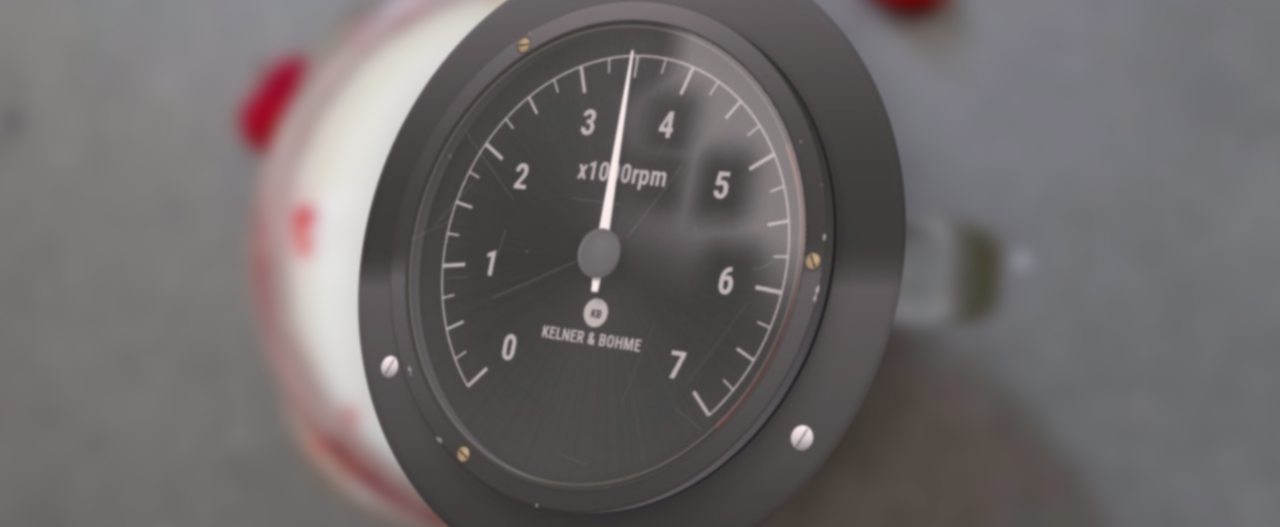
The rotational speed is 3500 (rpm)
